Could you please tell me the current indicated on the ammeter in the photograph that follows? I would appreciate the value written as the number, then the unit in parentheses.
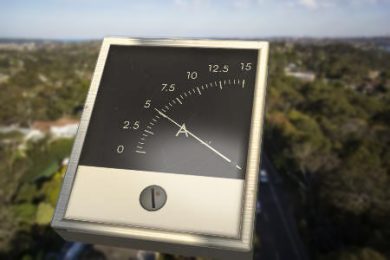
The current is 5 (A)
